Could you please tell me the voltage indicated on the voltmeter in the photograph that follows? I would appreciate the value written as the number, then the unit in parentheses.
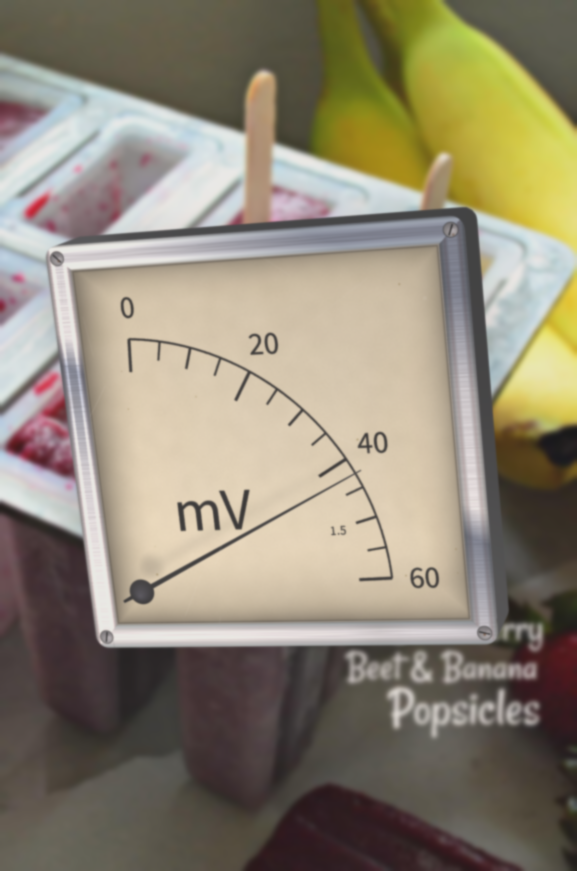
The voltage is 42.5 (mV)
